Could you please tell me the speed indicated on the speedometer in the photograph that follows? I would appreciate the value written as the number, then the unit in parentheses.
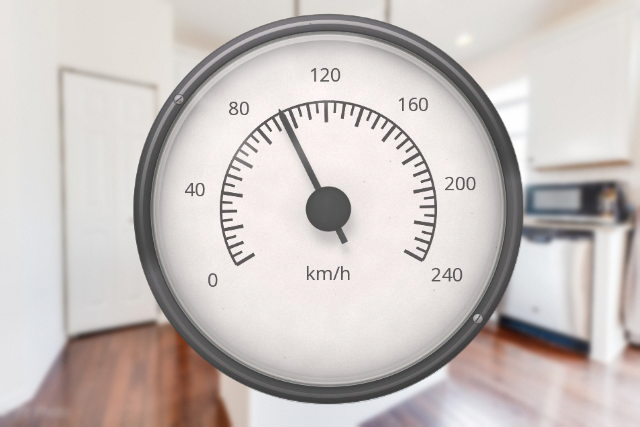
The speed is 95 (km/h)
